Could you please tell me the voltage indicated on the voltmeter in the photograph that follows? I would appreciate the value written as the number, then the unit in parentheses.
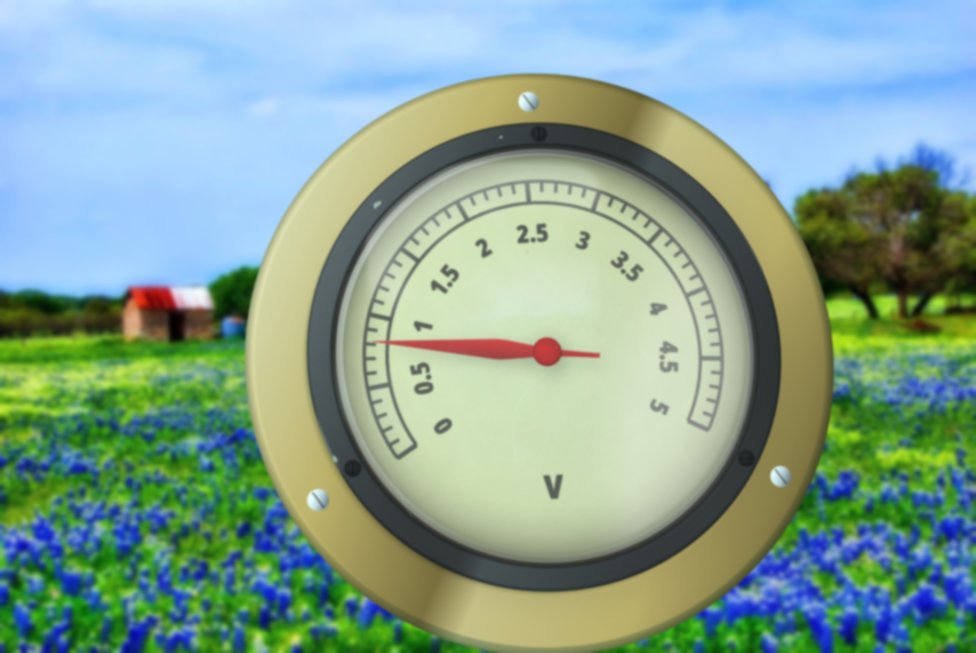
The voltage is 0.8 (V)
